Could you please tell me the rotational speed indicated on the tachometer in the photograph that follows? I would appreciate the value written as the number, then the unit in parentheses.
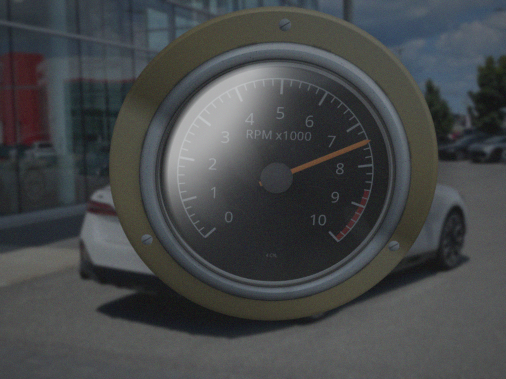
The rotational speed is 7400 (rpm)
